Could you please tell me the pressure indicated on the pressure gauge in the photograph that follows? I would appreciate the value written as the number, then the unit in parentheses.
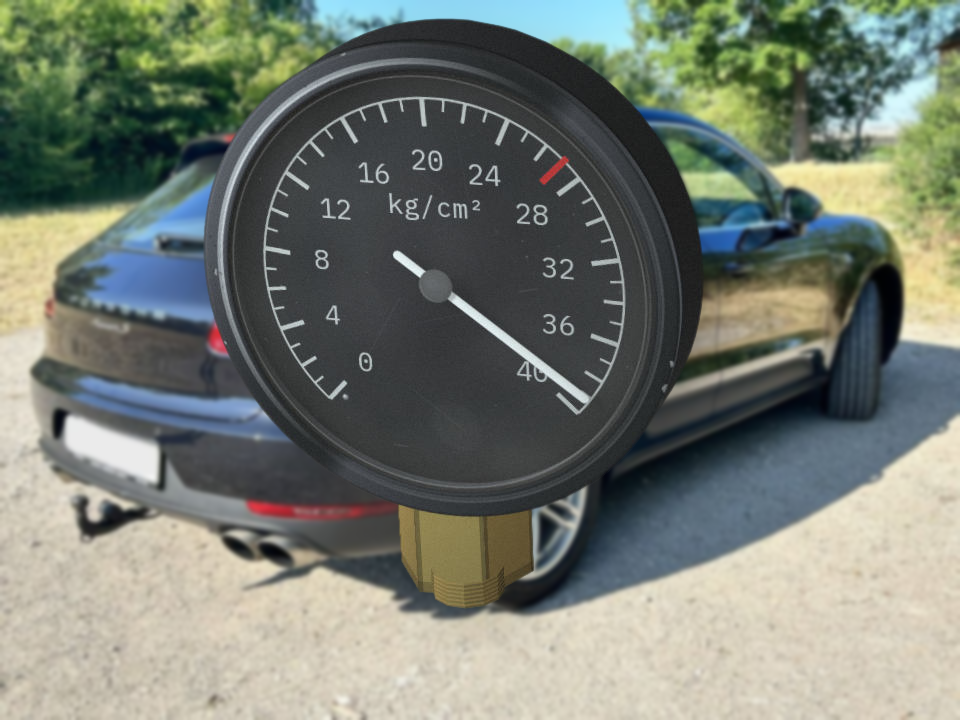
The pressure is 39 (kg/cm²)
